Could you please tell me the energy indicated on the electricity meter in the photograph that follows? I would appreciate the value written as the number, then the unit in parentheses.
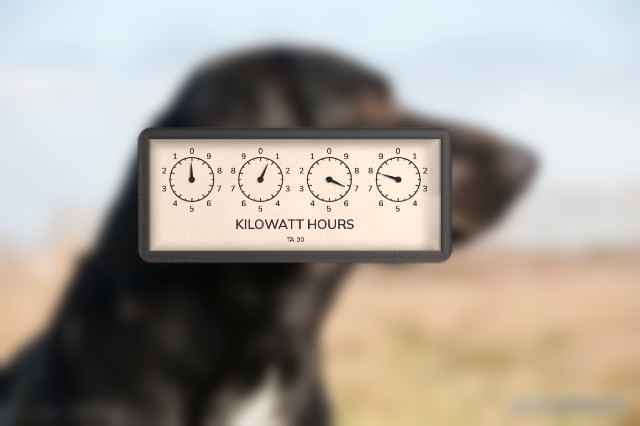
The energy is 68 (kWh)
